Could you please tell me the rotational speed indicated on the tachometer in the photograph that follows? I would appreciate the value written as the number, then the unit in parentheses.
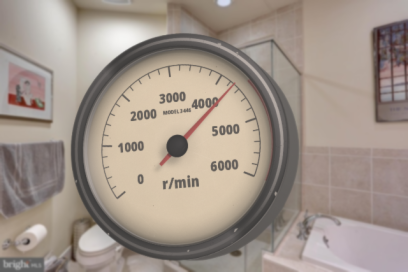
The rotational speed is 4300 (rpm)
